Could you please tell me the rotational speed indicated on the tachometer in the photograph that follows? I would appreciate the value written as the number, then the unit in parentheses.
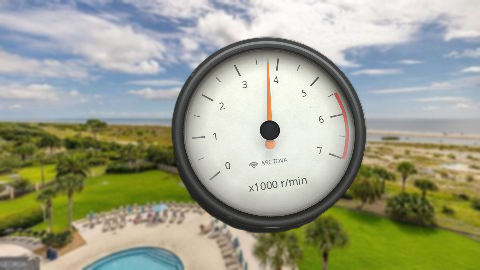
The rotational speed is 3750 (rpm)
